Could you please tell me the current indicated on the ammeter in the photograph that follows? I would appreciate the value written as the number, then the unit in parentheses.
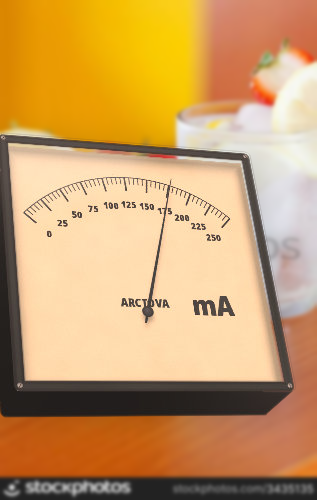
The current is 175 (mA)
